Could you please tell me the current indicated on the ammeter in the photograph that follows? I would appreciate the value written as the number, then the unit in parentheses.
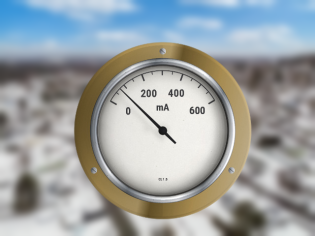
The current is 75 (mA)
